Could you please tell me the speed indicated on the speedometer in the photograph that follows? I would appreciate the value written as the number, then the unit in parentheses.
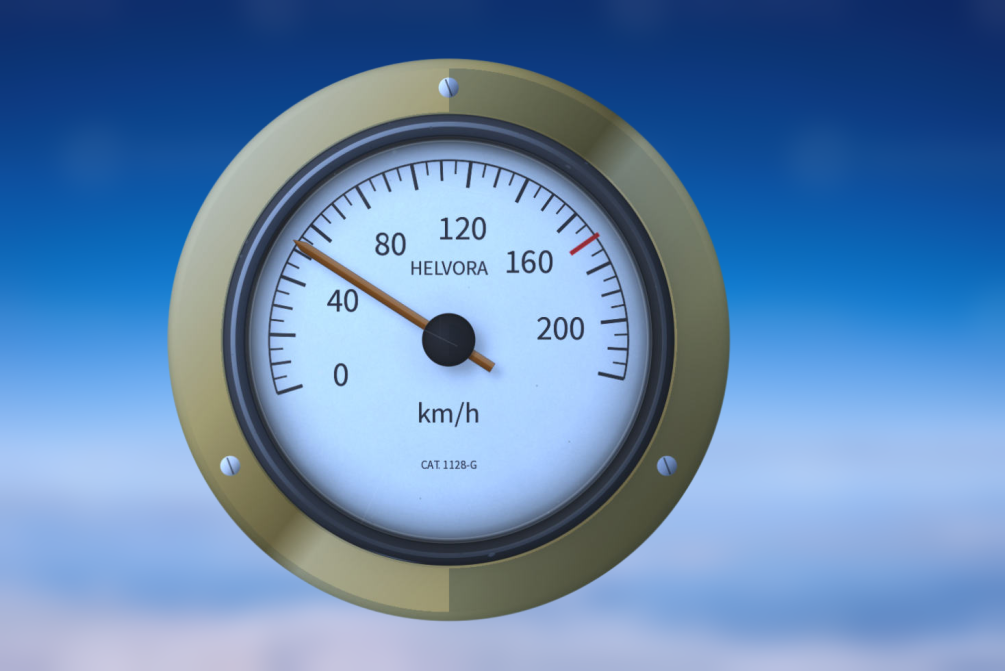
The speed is 52.5 (km/h)
